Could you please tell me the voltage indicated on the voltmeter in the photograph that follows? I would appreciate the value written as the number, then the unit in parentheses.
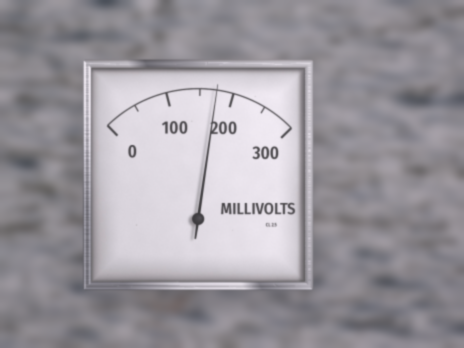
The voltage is 175 (mV)
